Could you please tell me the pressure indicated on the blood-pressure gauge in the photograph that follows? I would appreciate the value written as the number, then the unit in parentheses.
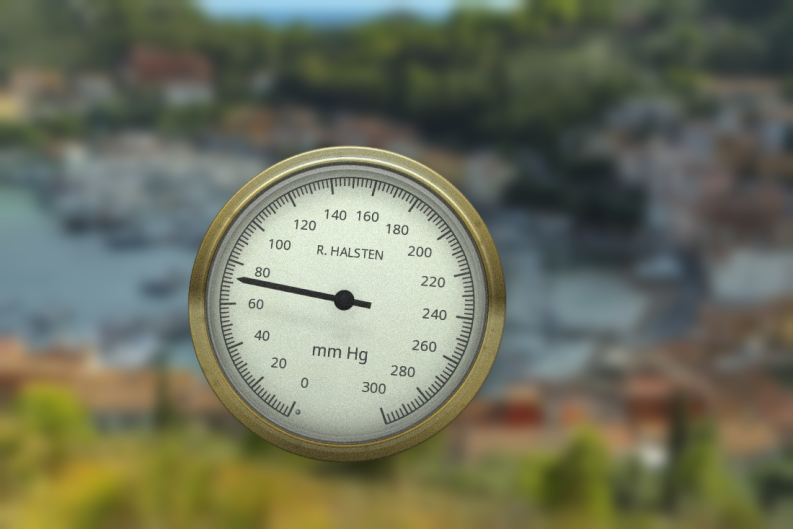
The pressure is 72 (mmHg)
